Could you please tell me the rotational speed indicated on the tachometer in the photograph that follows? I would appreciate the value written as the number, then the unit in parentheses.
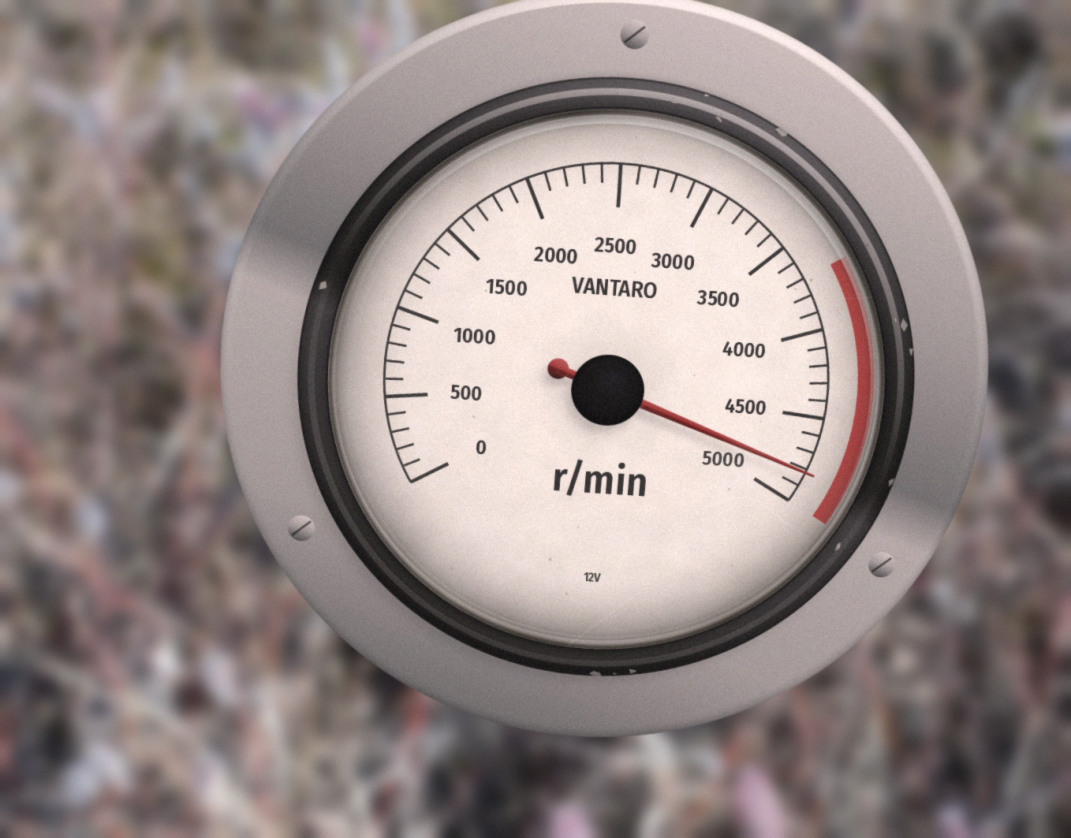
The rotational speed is 4800 (rpm)
